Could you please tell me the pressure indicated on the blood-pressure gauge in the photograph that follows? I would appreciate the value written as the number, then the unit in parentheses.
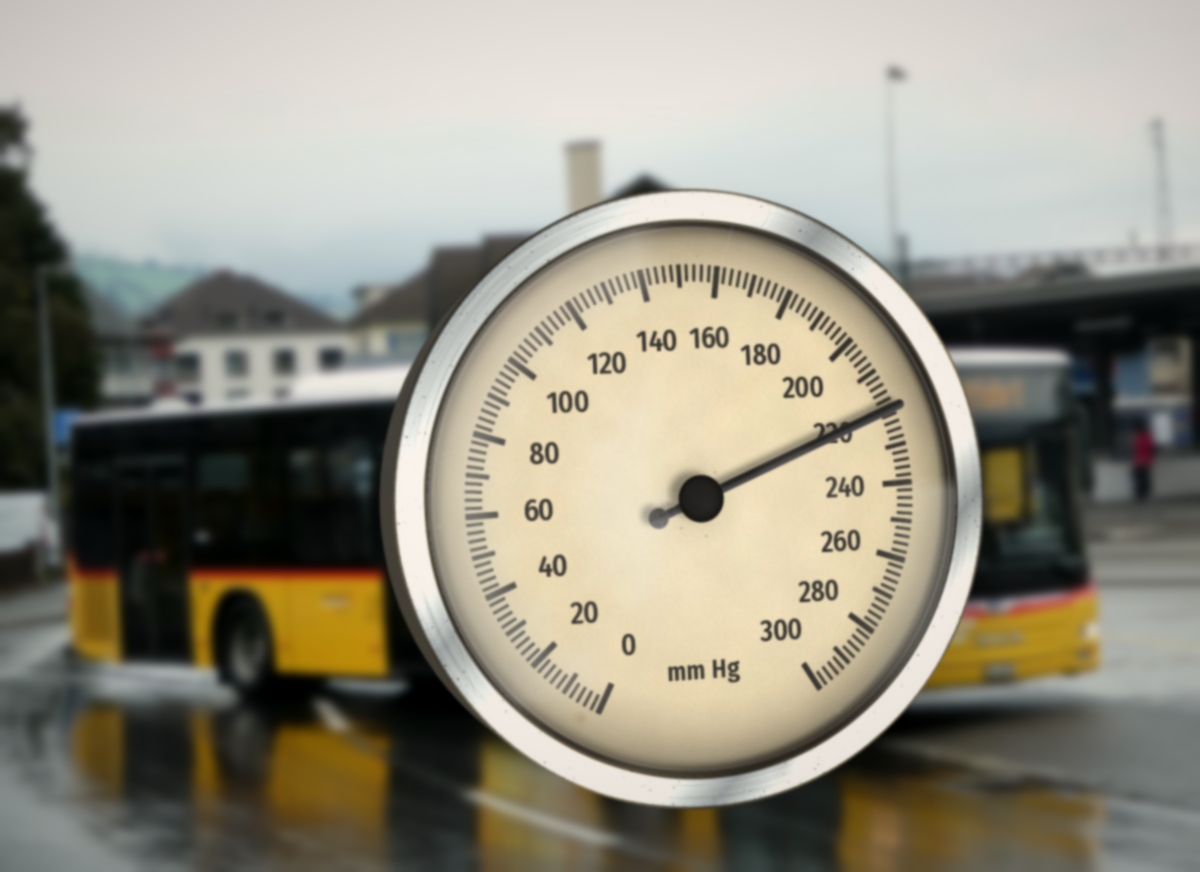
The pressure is 220 (mmHg)
